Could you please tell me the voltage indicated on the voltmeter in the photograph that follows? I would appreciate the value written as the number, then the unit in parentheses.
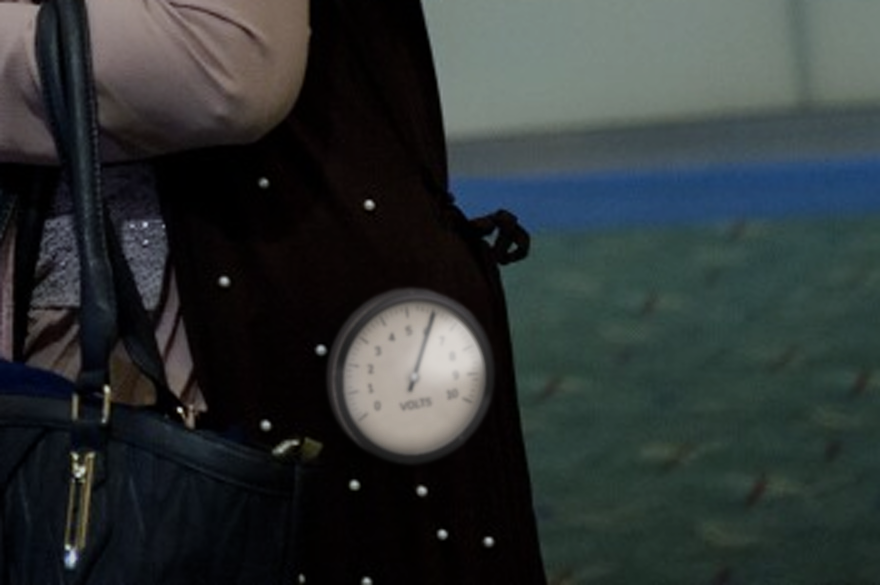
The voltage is 6 (V)
